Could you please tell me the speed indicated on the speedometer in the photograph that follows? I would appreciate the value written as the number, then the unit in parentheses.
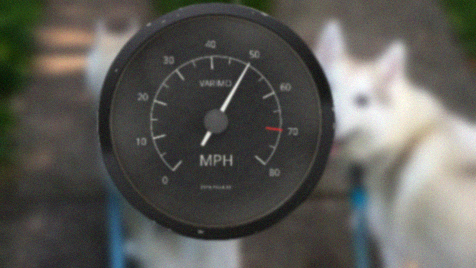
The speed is 50 (mph)
